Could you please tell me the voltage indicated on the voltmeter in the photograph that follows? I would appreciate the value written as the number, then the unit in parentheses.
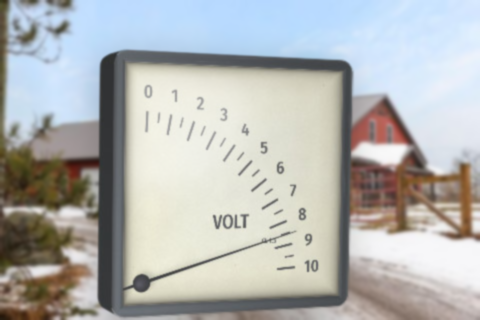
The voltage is 8.5 (V)
